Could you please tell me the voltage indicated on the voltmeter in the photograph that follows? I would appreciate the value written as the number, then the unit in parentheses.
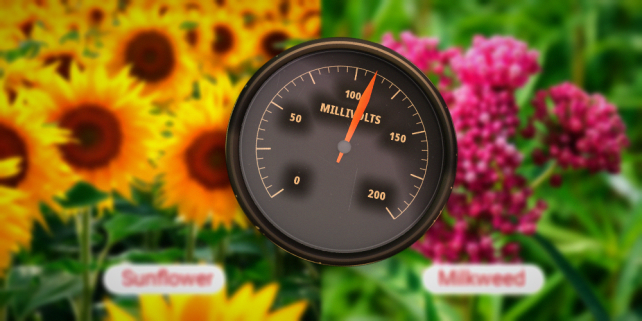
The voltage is 110 (mV)
